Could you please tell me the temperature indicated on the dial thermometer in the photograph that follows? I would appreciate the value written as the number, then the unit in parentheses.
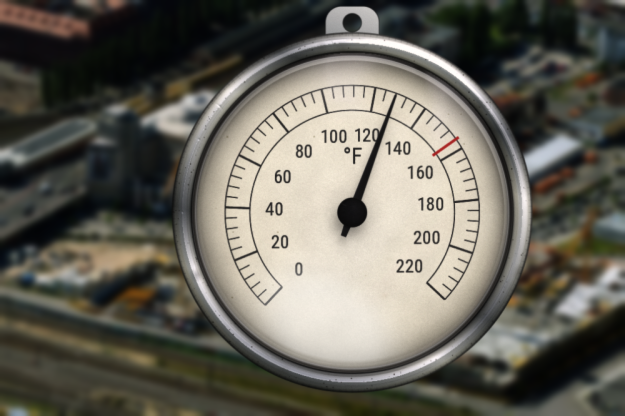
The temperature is 128 (°F)
